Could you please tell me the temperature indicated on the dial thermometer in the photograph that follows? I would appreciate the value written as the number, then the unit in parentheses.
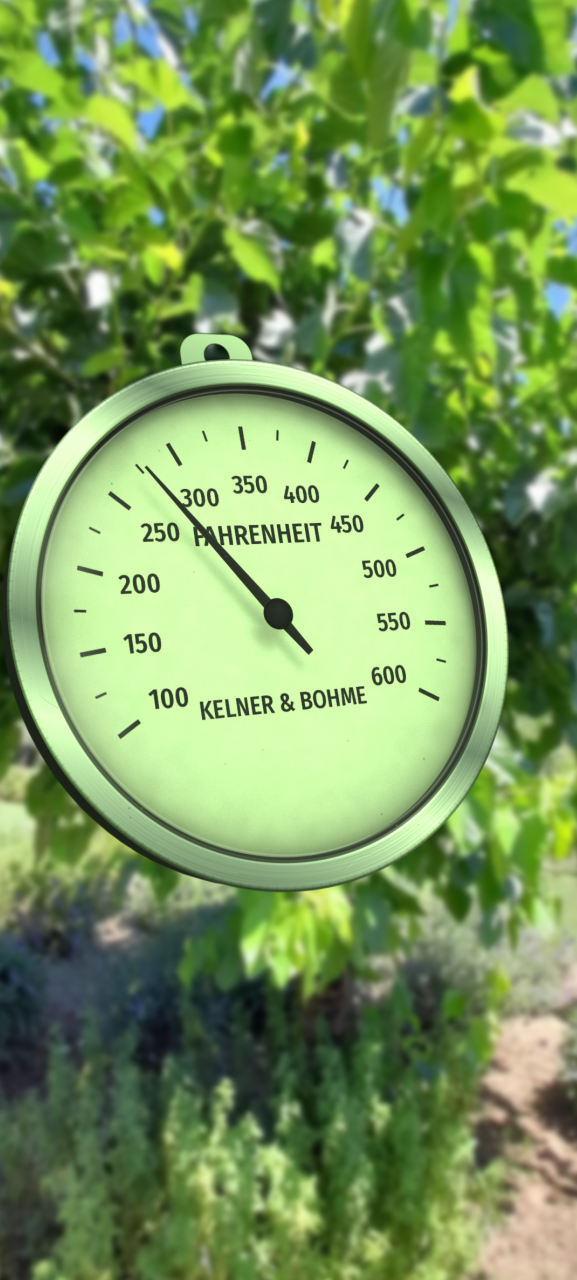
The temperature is 275 (°F)
